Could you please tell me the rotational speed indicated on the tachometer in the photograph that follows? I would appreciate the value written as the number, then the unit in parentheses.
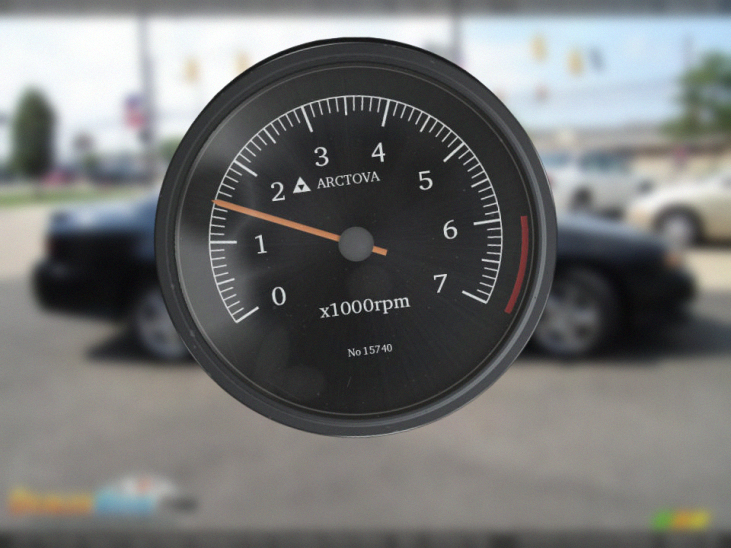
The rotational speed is 1500 (rpm)
